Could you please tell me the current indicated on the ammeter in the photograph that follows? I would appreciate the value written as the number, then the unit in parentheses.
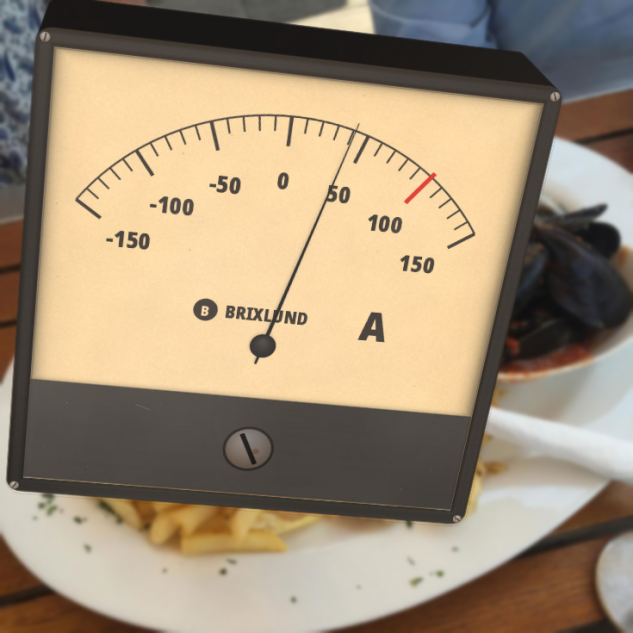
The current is 40 (A)
